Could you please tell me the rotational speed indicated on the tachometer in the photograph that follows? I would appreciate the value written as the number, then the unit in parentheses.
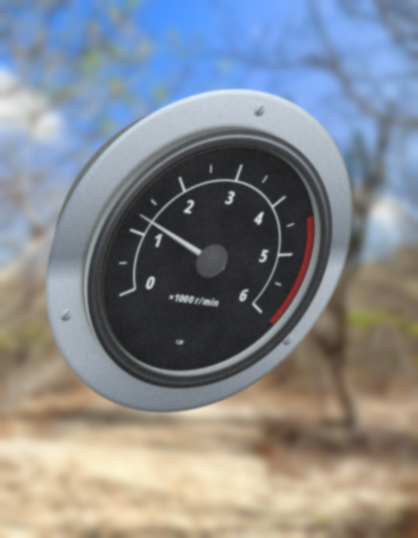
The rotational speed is 1250 (rpm)
